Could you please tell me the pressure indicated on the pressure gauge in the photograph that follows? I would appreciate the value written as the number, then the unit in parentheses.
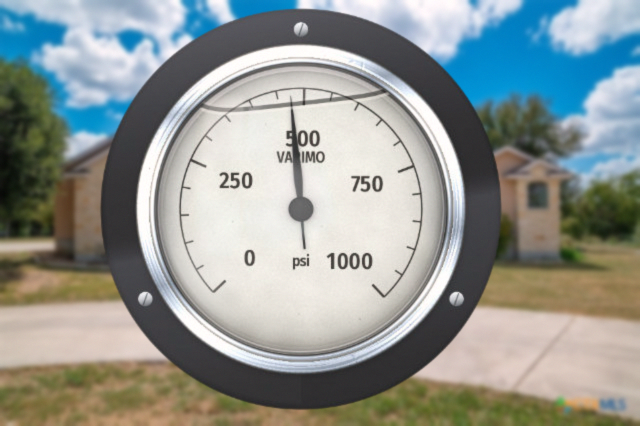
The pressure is 475 (psi)
